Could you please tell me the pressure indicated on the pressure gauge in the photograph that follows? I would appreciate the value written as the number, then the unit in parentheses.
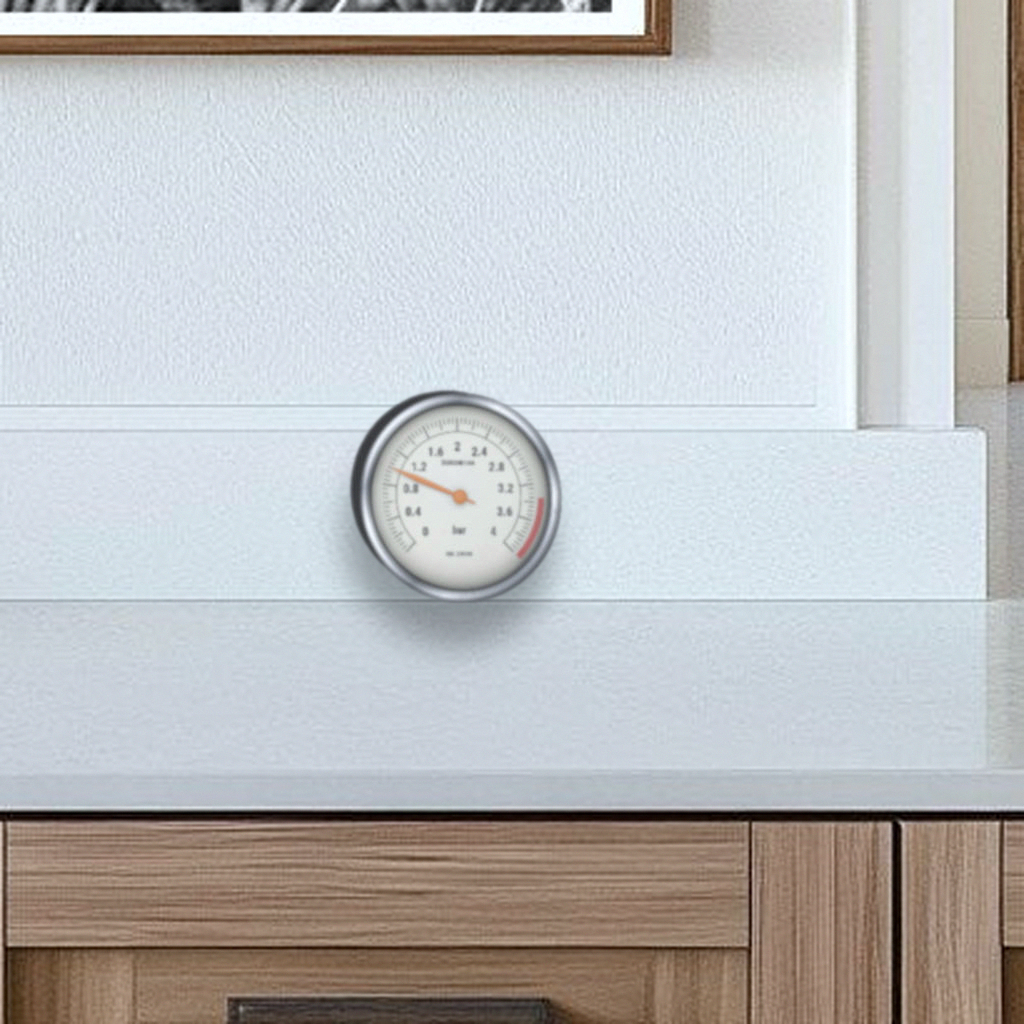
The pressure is 1 (bar)
